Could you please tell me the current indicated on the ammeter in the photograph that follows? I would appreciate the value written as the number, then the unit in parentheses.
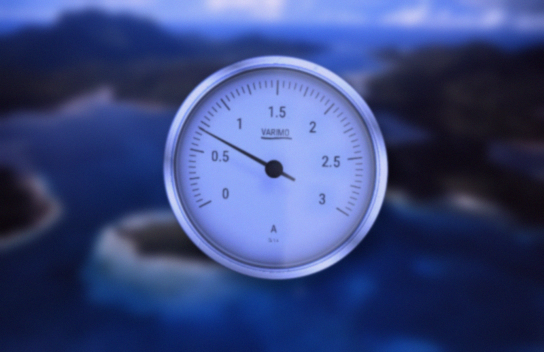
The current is 0.7 (A)
